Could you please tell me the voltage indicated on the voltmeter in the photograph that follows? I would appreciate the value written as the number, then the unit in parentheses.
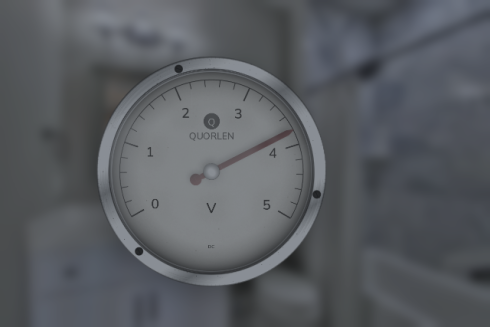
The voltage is 3.8 (V)
